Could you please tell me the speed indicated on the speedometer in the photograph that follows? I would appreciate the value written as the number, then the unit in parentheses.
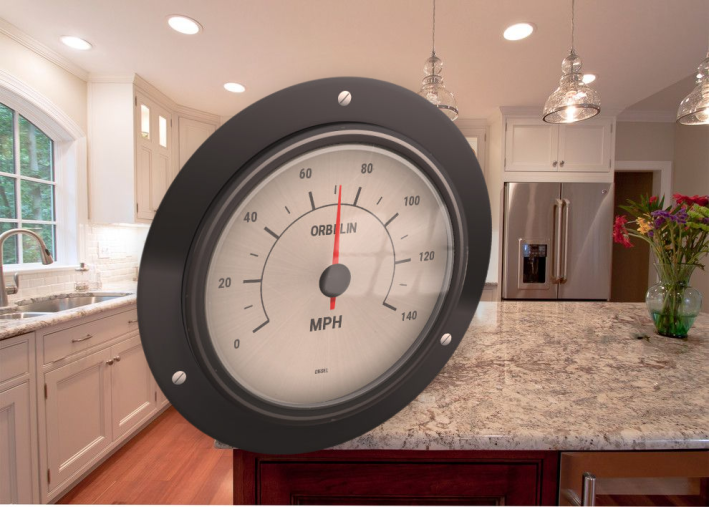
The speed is 70 (mph)
